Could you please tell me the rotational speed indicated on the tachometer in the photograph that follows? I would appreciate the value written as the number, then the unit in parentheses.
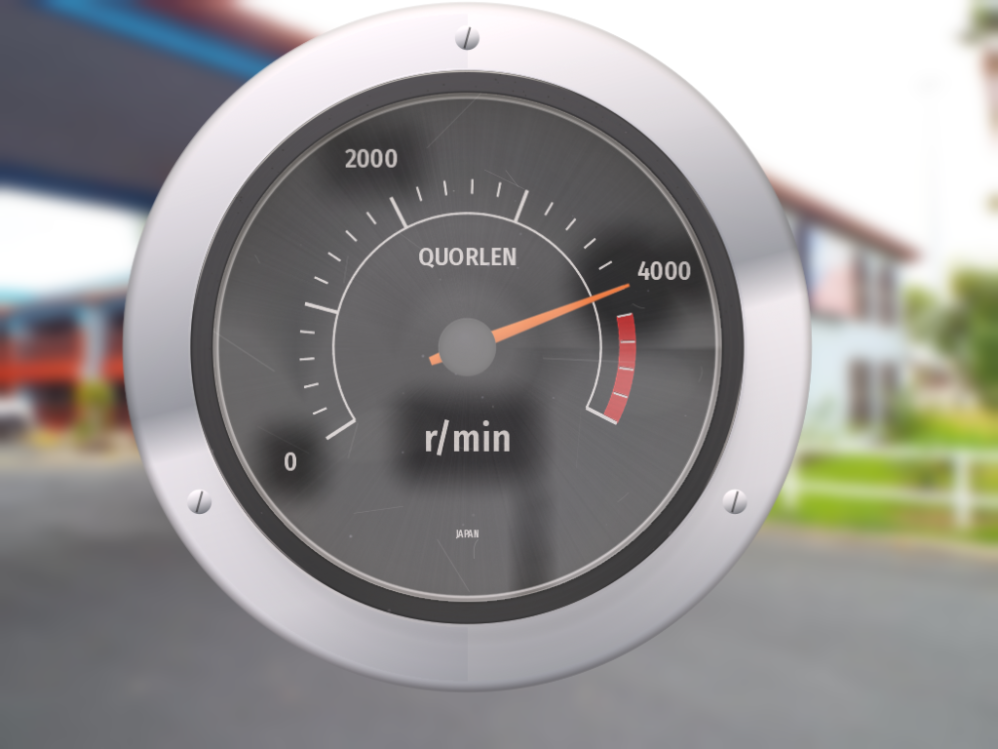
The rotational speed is 4000 (rpm)
